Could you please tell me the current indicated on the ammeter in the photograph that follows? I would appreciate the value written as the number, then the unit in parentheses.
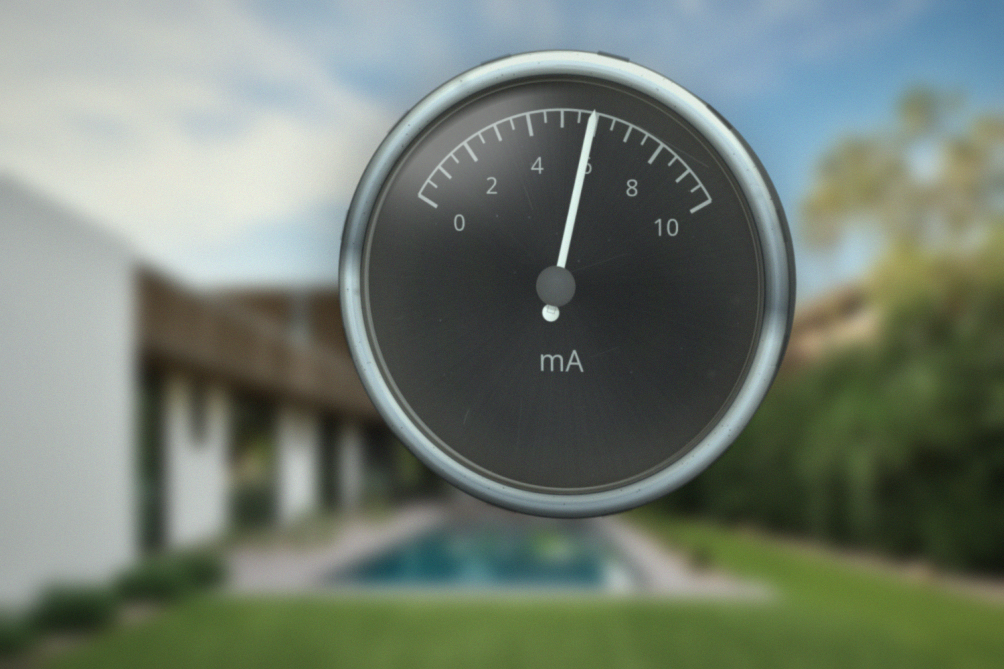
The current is 6 (mA)
